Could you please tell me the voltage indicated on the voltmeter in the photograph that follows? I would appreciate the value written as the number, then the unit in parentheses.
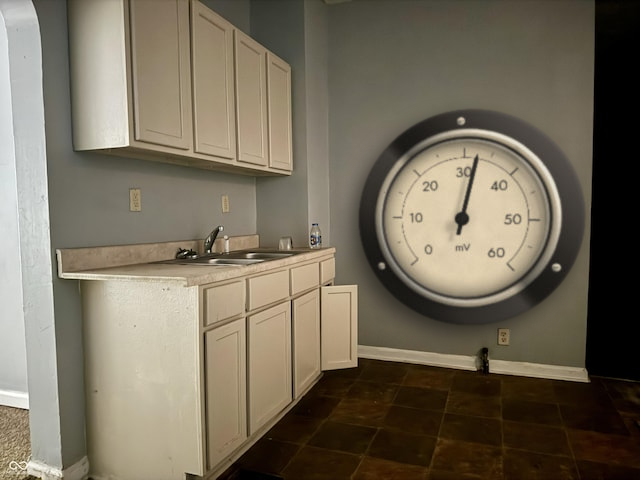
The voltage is 32.5 (mV)
